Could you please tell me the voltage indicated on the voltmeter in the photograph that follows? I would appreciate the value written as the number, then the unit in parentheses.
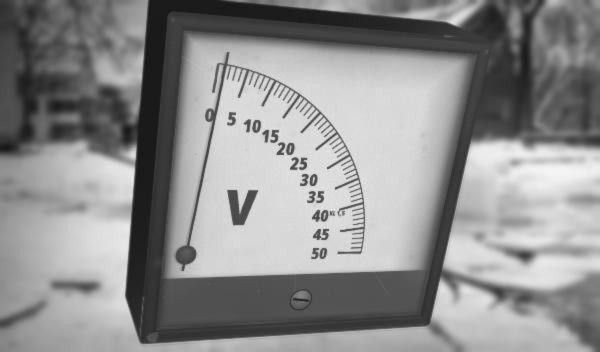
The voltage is 1 (V)
